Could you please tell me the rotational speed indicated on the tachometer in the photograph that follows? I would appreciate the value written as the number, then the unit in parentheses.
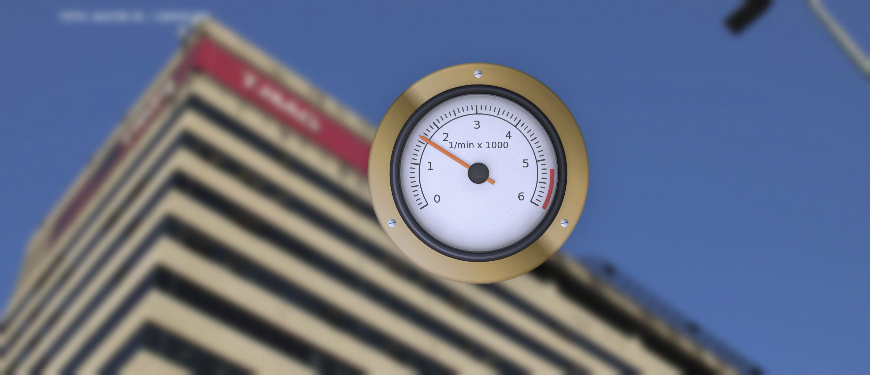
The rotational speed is 1600 (rpm)
